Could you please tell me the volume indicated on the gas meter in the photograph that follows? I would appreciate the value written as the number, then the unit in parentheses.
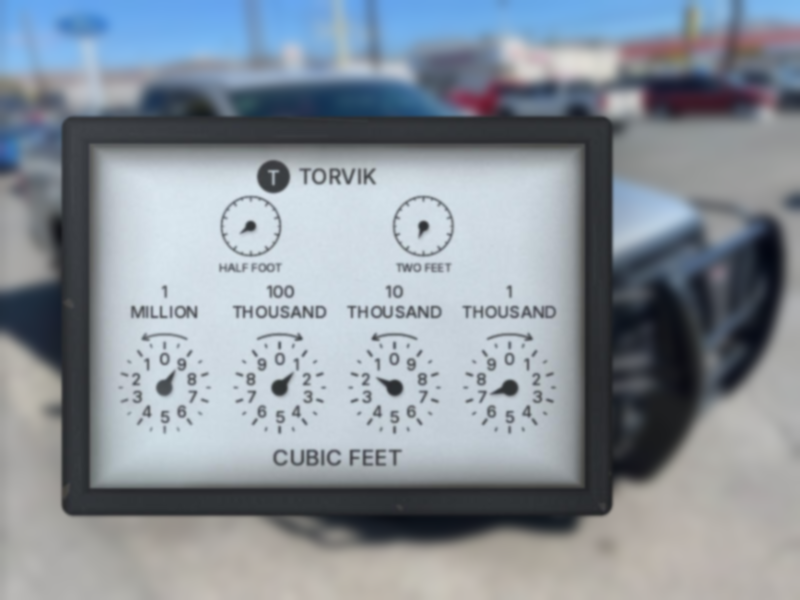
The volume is 911700 (ft³)
